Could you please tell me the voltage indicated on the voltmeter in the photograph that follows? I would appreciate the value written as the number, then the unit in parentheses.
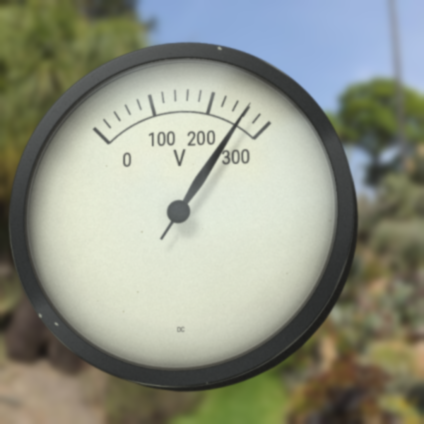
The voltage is 260 (V)
